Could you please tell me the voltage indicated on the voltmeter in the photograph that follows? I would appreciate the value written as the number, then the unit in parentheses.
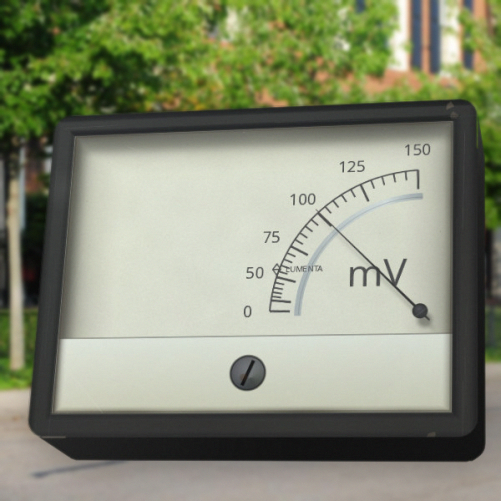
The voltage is 100 (mV)
